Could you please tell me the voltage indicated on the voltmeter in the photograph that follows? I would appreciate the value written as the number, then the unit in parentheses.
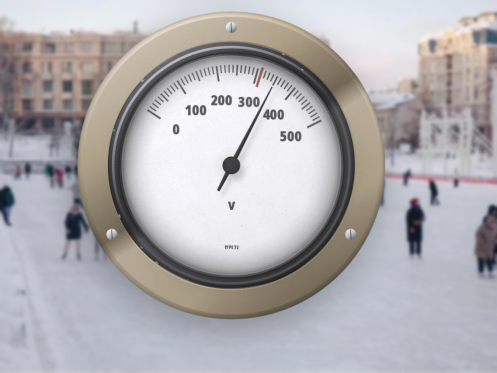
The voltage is 350 (V)
